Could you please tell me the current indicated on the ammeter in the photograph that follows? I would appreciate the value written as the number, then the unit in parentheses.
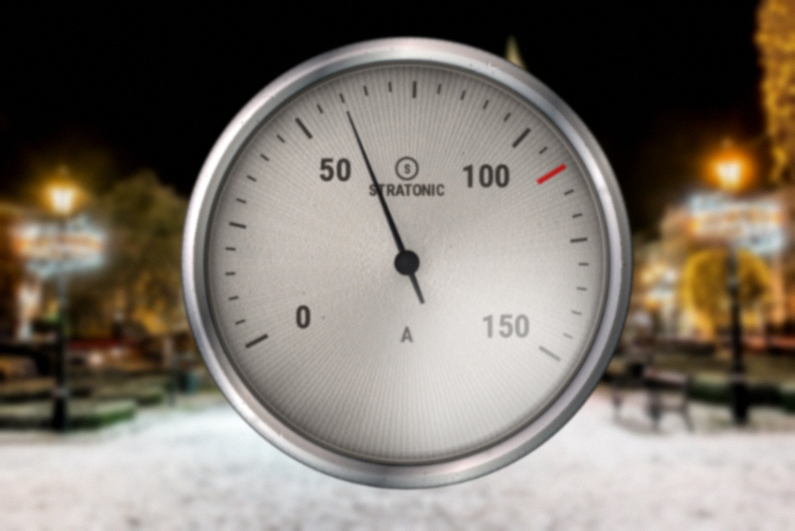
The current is 60 (A)
